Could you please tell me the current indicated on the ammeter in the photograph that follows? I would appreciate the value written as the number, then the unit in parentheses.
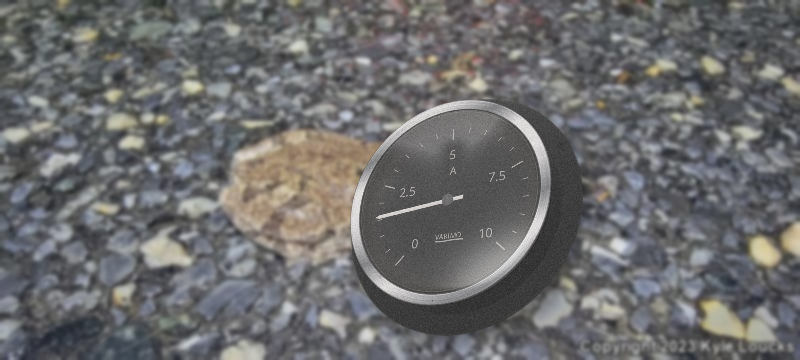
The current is 1.5 (A)
